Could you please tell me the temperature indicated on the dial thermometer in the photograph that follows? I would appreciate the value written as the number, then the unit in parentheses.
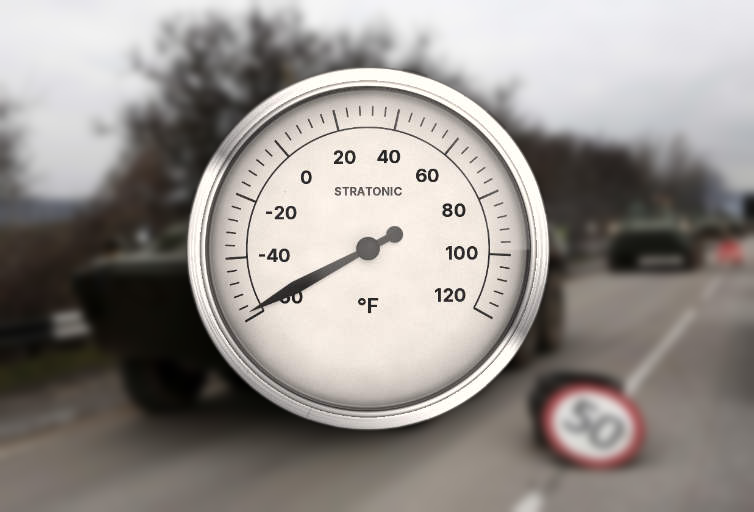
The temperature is -58 (°F)
